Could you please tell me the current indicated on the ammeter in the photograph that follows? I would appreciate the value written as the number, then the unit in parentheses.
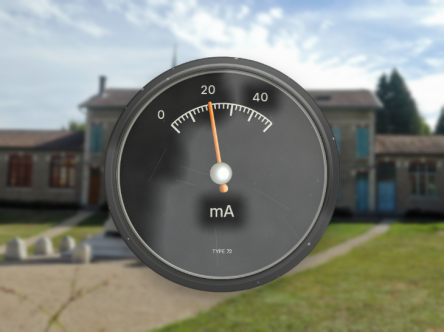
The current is 20 (mA)
